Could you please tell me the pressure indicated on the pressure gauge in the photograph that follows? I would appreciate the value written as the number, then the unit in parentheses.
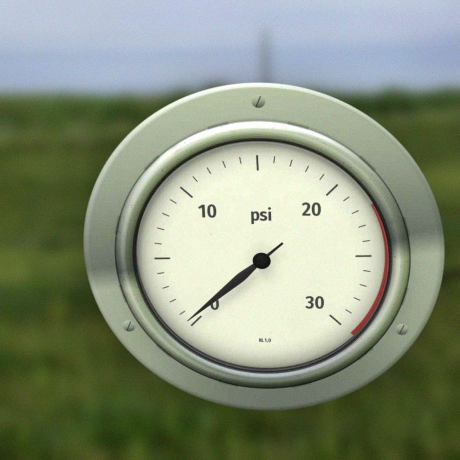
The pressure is 0.5 (psi)
